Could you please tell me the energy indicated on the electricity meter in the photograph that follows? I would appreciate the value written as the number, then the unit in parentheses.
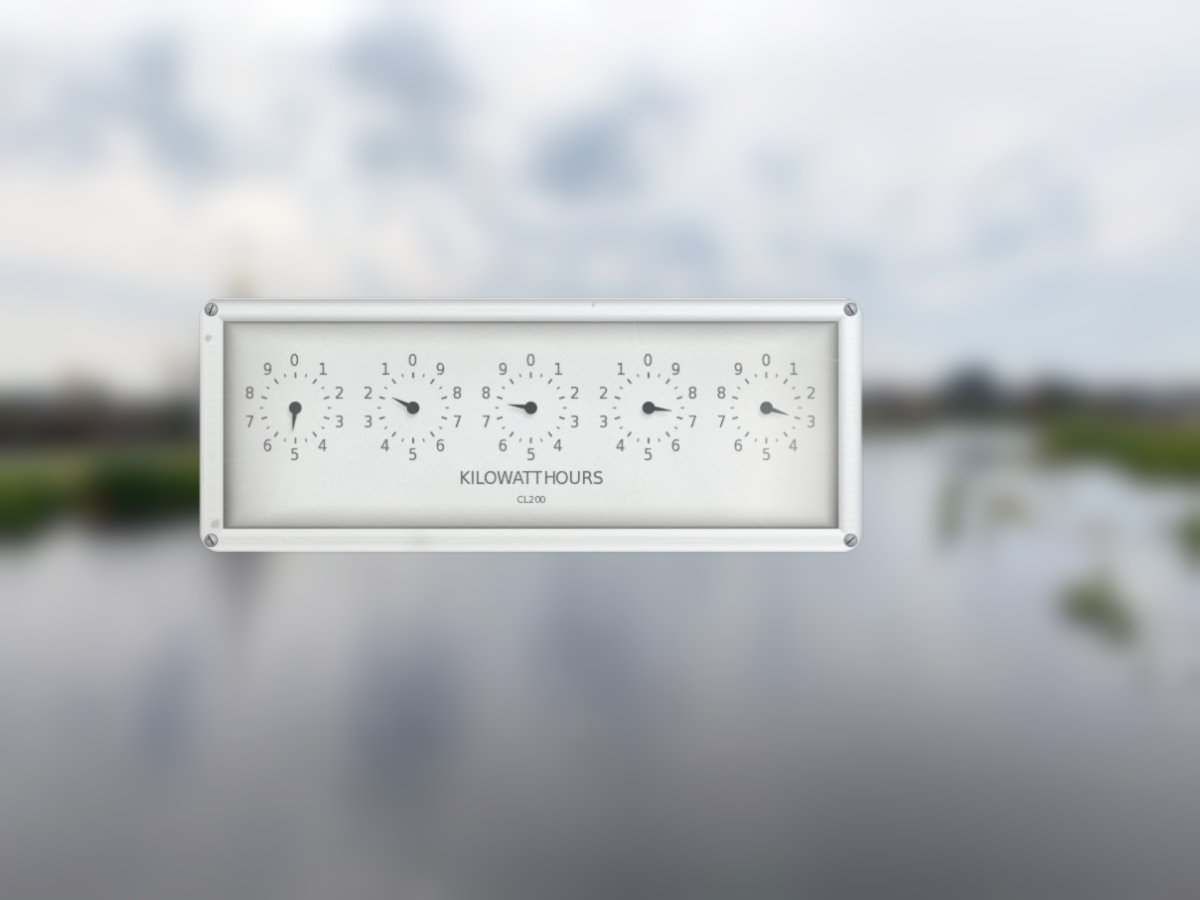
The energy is 51773 (kWh)
